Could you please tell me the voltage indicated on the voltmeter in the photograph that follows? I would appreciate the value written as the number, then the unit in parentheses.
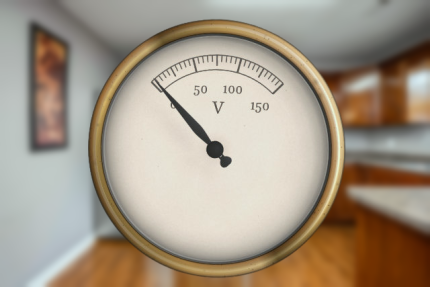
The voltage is 5 (V)
